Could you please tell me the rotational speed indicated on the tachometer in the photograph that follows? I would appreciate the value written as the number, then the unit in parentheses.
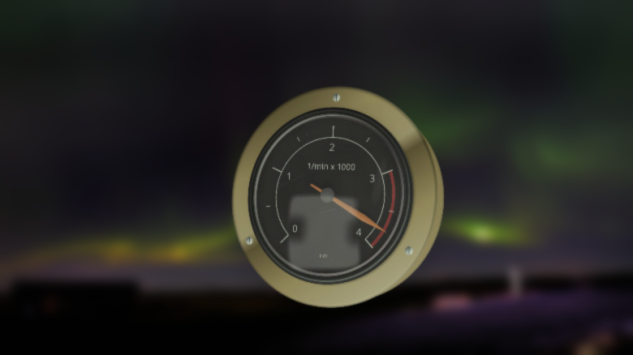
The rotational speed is 3750 (rpm)
